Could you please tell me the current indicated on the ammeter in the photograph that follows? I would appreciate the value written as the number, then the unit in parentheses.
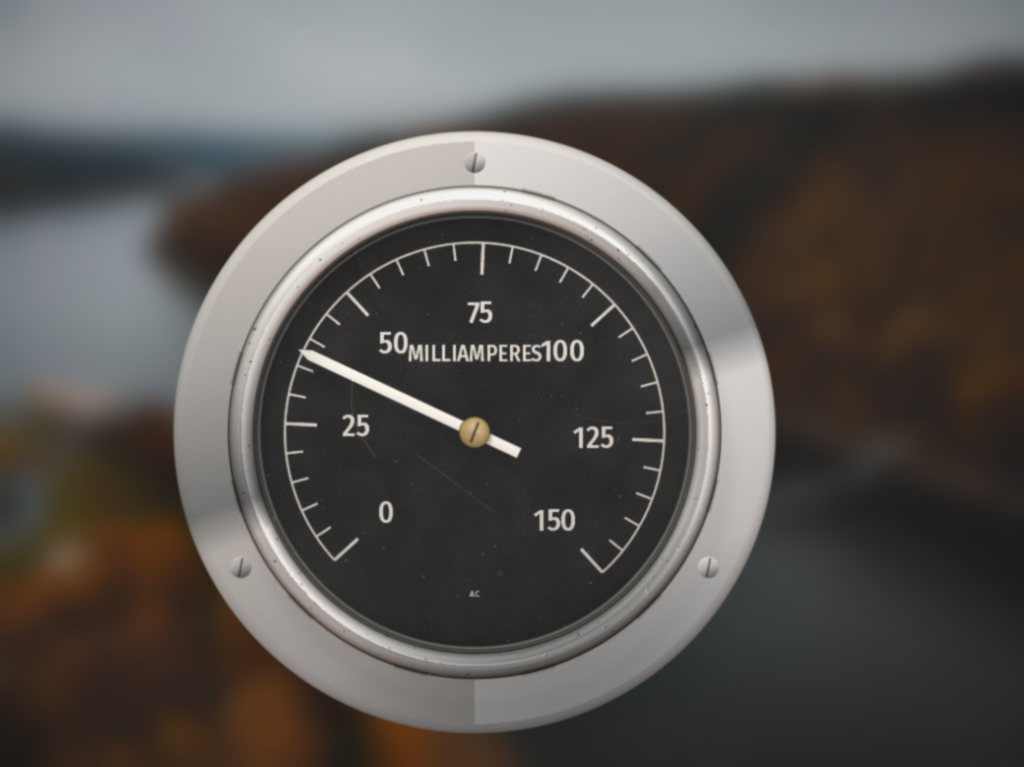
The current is 37.5 (mA)
